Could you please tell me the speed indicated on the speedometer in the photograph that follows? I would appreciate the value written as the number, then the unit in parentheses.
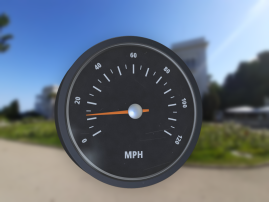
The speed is 12.5 (mph)
